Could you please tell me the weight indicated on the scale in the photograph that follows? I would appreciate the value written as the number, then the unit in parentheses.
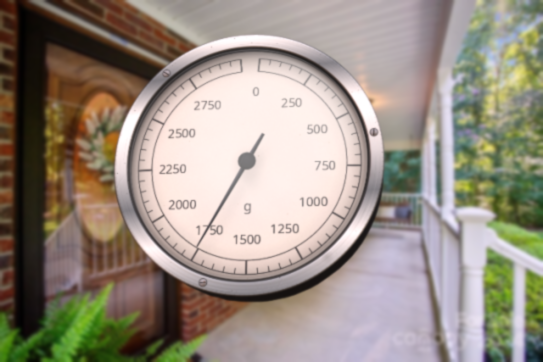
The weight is 1750 (g)
